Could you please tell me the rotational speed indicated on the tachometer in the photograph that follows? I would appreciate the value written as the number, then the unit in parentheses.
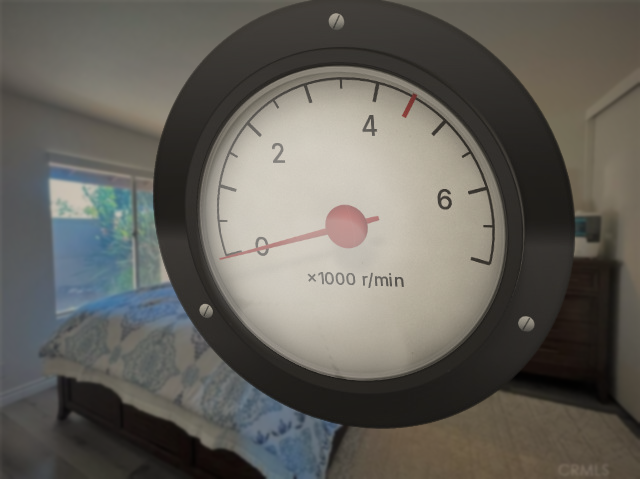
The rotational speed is 0 (rpm)
